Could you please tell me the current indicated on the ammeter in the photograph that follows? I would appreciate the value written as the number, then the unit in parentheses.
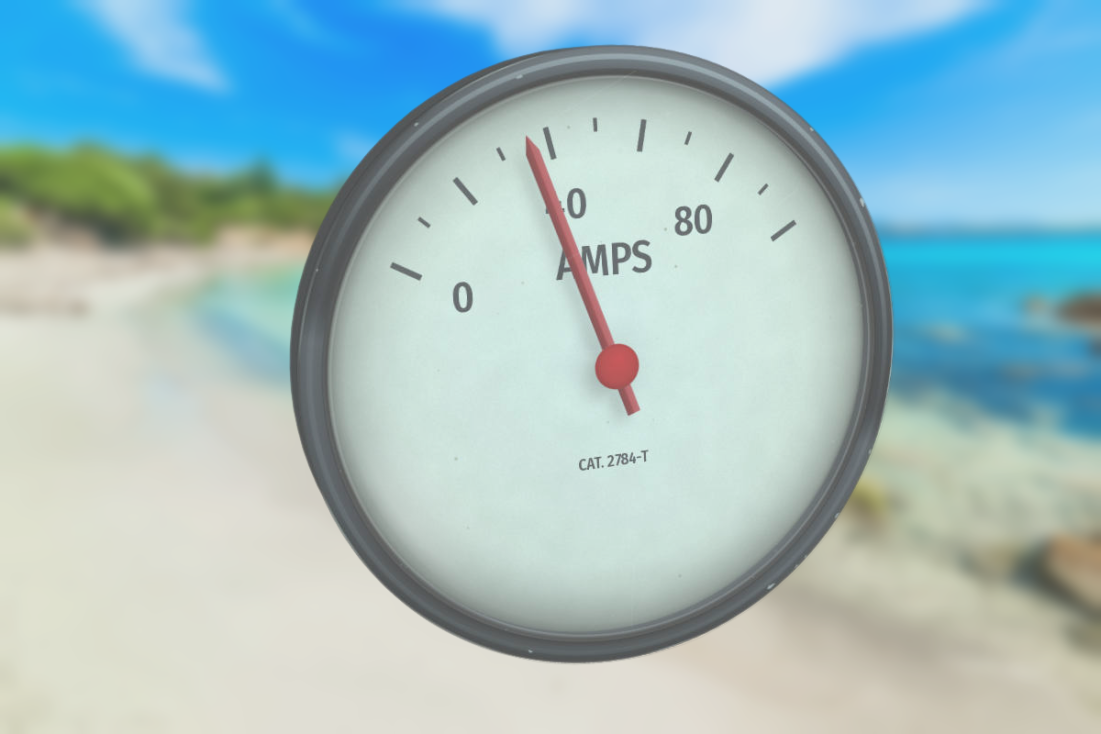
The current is 35 (A)
